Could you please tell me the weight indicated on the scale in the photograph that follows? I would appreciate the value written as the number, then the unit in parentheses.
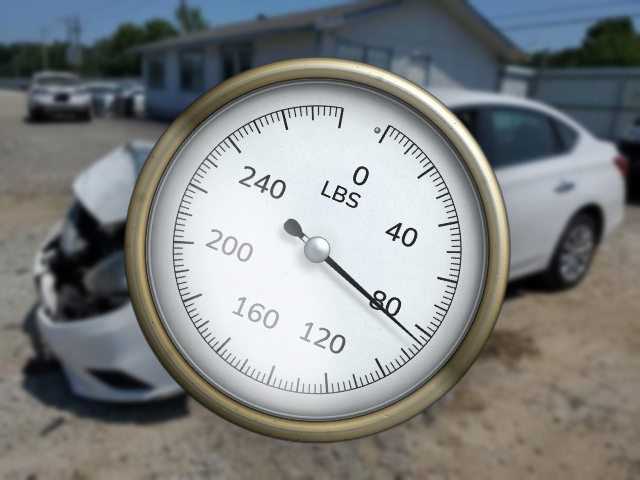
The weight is 84 (lb)
